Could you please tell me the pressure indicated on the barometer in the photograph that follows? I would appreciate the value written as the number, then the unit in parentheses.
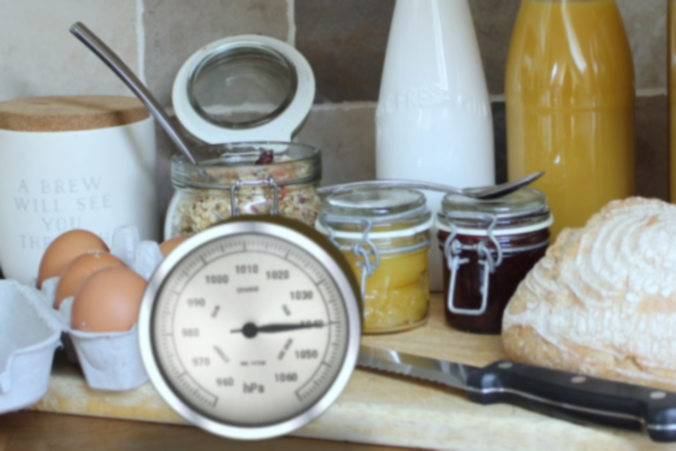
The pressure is 1040 (hPa)
